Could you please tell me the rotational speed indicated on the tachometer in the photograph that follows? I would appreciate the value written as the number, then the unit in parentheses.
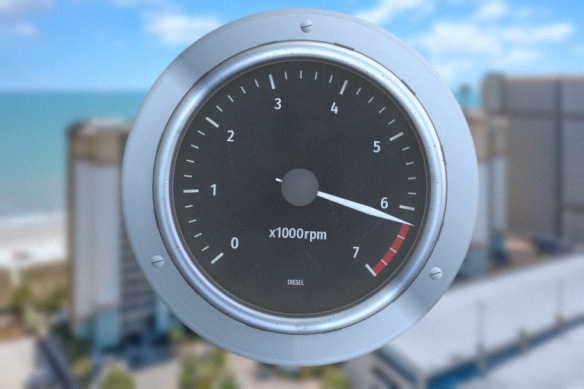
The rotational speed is 6200 (rpm)
